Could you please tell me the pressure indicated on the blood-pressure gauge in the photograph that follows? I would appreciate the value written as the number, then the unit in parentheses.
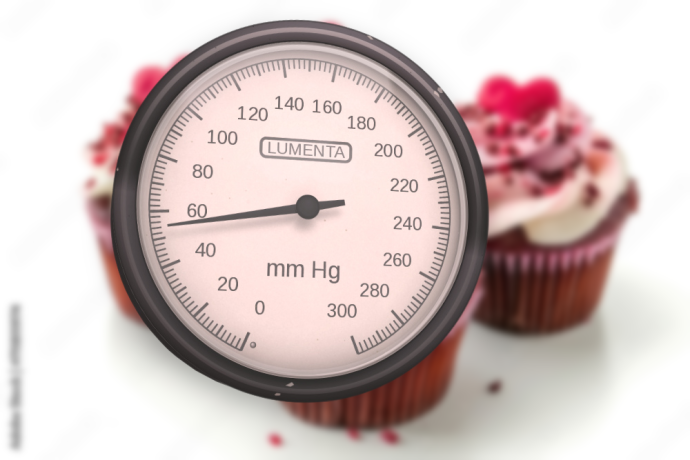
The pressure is 54 (mmHg)
